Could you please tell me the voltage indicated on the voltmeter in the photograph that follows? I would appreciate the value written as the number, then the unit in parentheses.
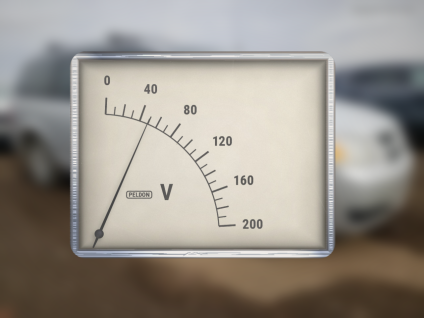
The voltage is 50 (V)
